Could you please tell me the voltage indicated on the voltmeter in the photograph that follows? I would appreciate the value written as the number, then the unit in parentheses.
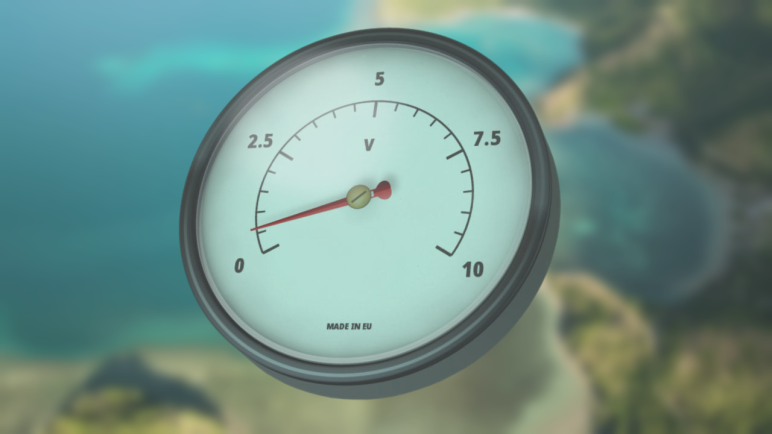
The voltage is 0.5 (V)
